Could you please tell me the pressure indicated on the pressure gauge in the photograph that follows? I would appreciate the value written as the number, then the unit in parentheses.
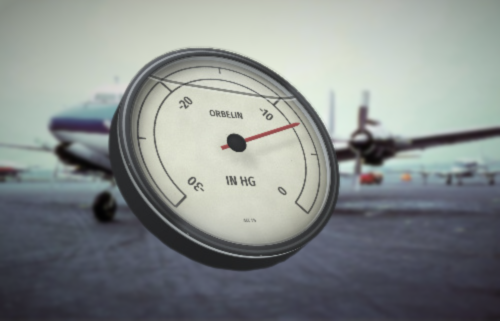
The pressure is -7.5 (inHg)
